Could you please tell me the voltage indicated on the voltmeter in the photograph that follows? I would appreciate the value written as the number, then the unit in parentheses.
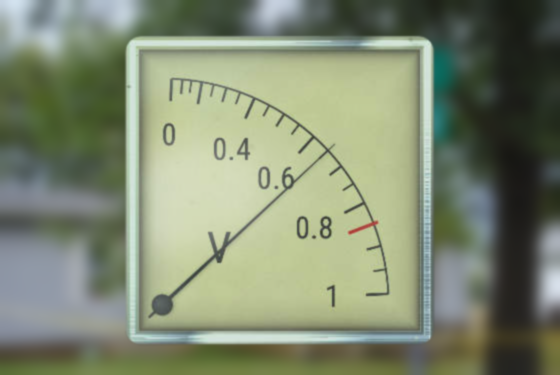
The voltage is 0.65 (V)
